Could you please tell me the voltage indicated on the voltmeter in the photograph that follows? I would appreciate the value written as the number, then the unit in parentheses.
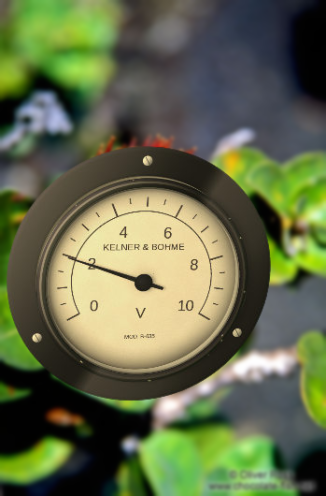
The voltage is 2 (V)
